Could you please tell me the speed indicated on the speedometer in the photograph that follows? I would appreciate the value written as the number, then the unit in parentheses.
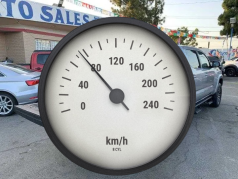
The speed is 75 (km/h)
